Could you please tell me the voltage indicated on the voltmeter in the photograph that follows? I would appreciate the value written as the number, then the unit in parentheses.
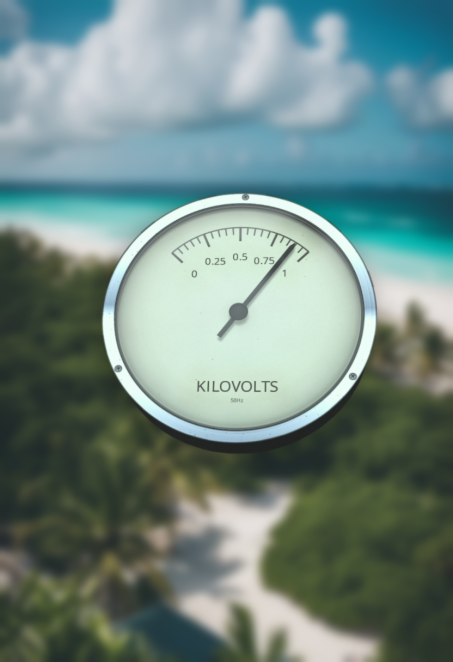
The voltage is 0.9 (kV)
